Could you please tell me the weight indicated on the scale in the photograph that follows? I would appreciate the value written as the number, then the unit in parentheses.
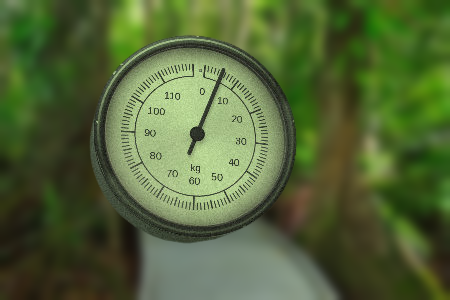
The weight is 5 (kg)
